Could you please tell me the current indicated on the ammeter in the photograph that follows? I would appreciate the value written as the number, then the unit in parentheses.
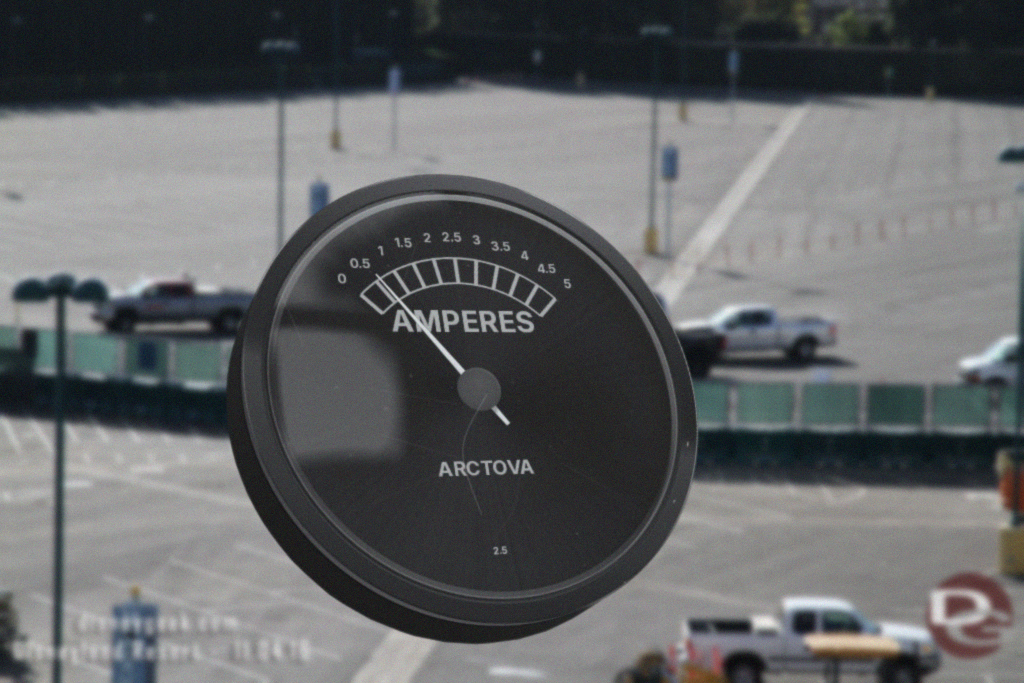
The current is 0.5 (A)
